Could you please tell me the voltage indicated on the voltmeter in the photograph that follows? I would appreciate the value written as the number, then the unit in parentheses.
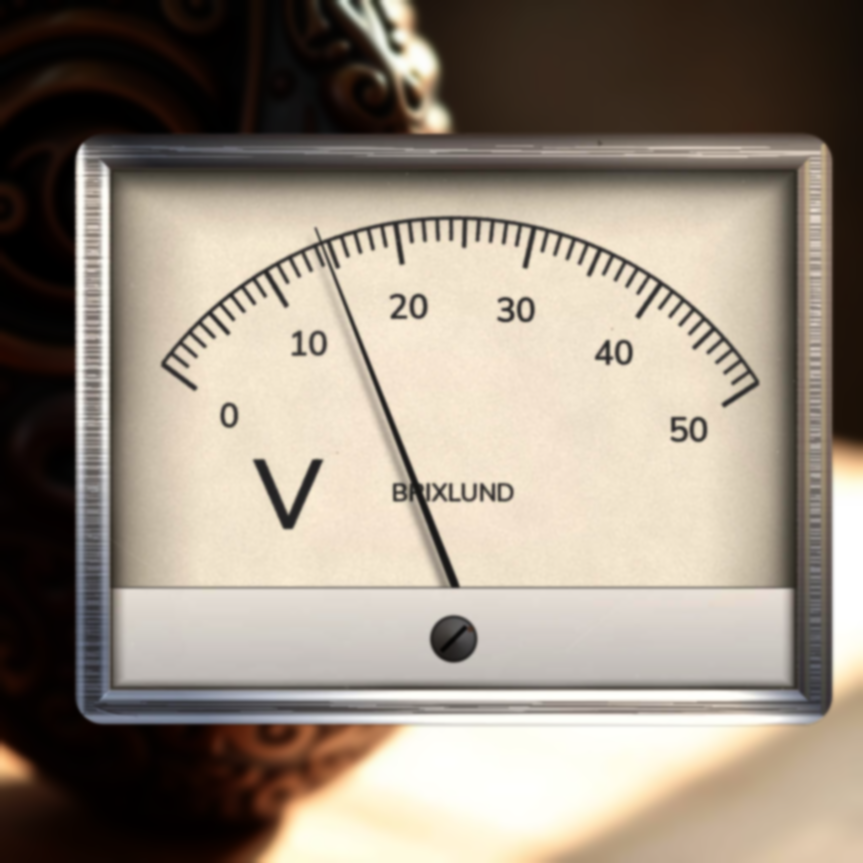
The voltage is 14.5 (V)
